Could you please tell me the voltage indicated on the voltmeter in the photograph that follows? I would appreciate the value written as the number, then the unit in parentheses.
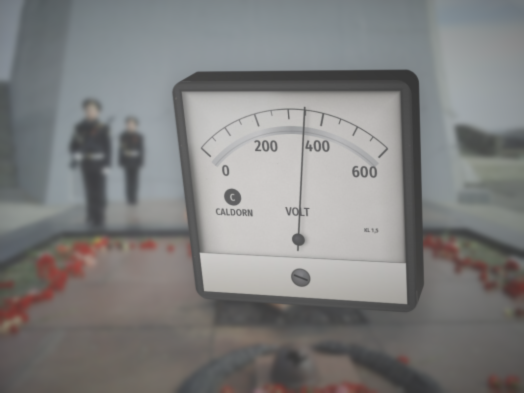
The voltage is 350 (V)
